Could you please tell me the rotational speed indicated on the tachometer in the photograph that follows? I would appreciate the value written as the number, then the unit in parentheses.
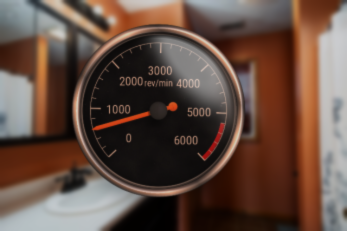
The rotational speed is 600 (rpm)
